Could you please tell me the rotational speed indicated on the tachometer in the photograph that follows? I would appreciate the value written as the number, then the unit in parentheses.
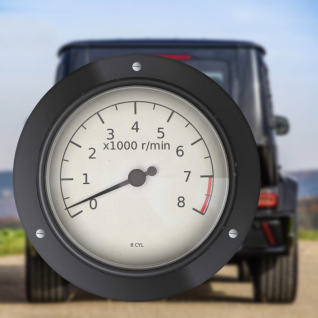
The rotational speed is 250 (rpm)
